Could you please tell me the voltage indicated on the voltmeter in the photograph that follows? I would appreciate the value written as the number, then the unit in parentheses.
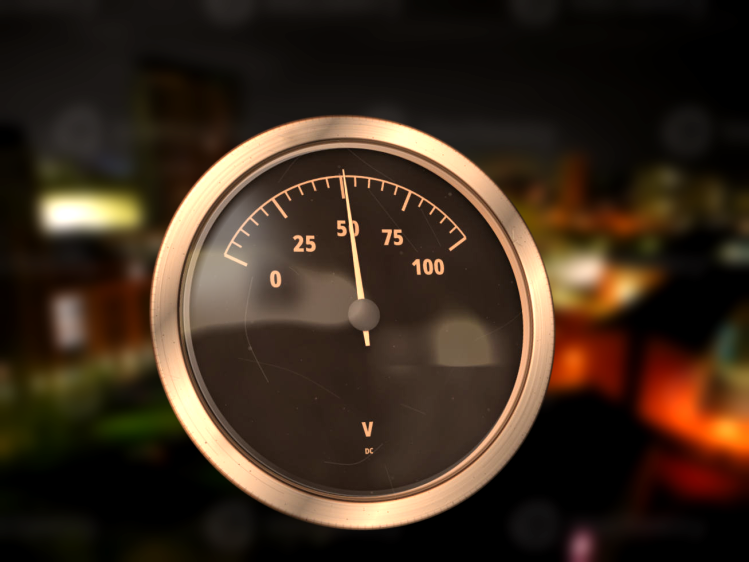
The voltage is 50 (V)
